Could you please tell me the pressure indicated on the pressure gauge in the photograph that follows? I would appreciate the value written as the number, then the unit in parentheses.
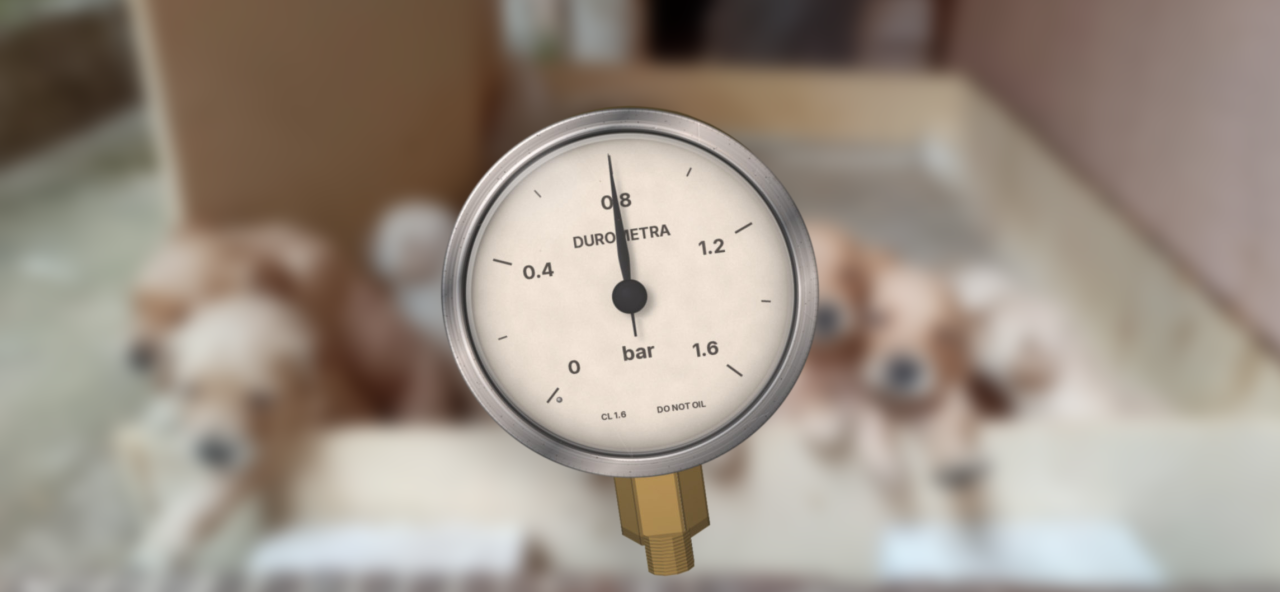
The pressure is 0.8 (bar)
